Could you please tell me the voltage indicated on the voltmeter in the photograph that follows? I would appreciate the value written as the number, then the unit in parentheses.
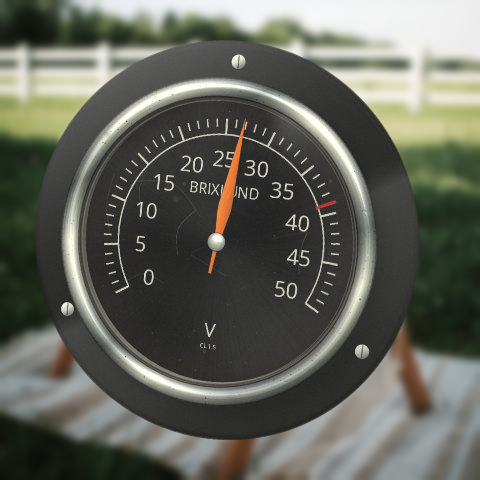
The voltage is 27 (V)
